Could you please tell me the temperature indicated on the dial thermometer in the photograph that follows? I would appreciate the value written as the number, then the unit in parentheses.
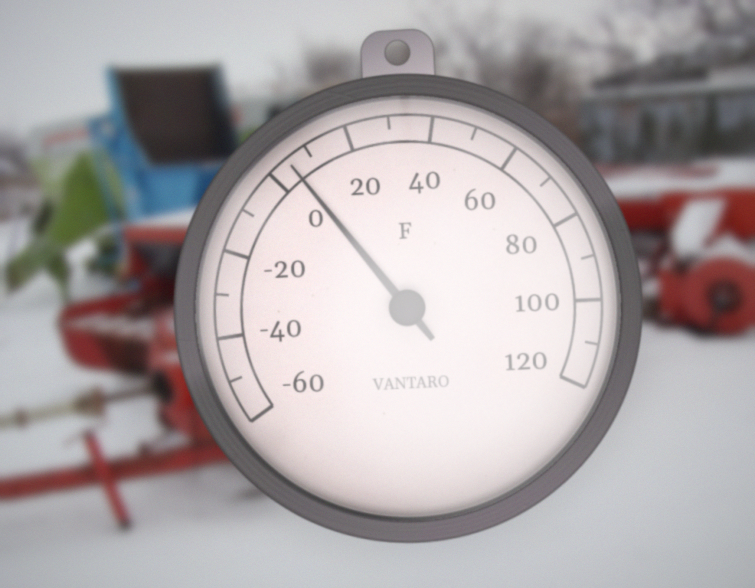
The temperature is 5 (°F)
